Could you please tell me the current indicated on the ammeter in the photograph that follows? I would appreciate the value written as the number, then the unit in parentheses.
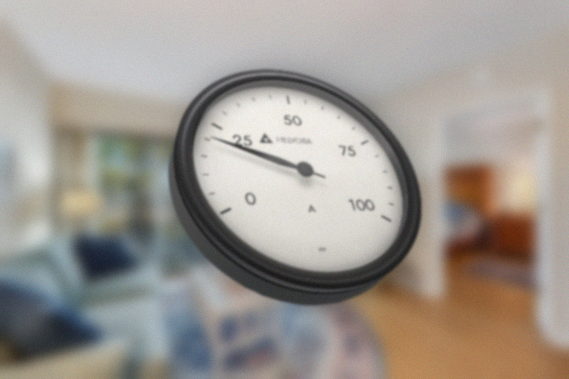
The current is 20 (A)
